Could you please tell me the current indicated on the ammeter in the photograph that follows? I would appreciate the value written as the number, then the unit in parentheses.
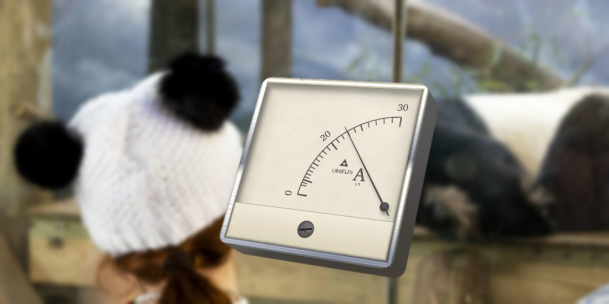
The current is 23 (A)
